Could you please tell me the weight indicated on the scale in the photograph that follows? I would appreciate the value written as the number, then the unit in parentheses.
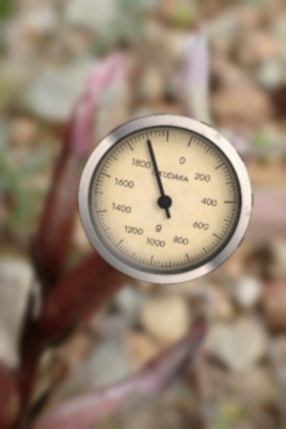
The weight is 1900 (g)
